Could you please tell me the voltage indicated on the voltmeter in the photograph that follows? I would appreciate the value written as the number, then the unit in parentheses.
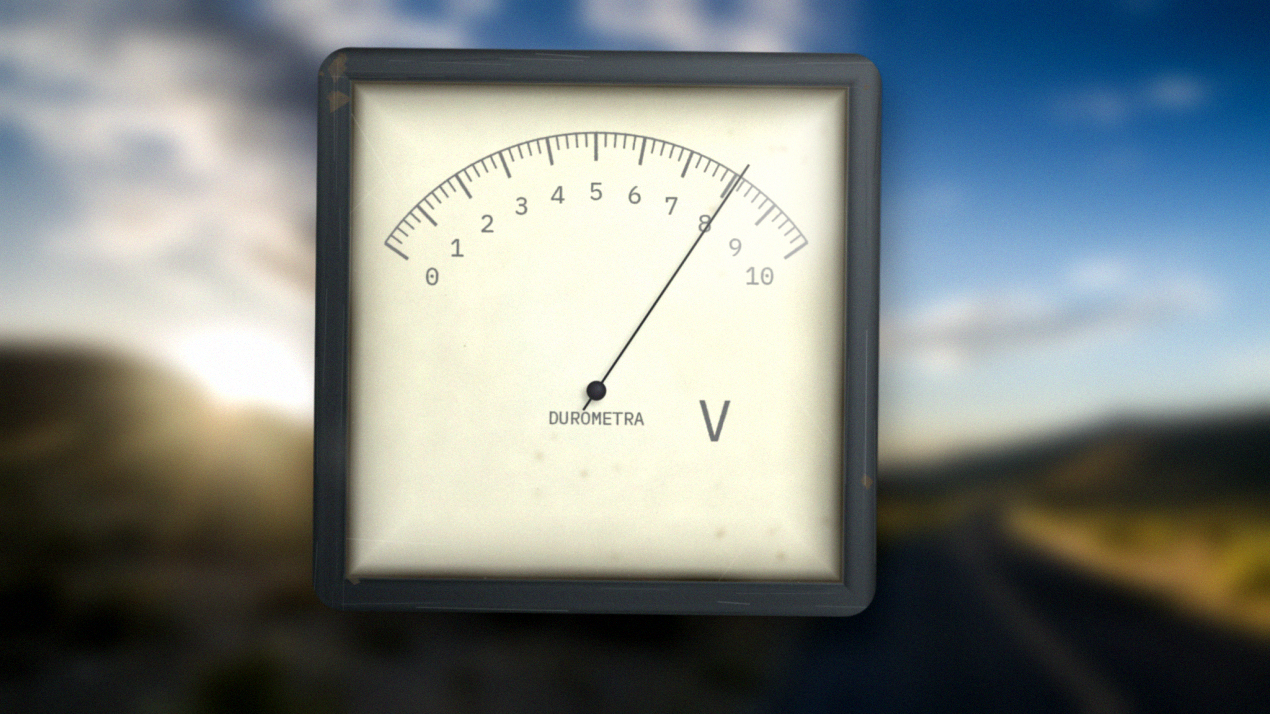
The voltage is 8.1 (V)
